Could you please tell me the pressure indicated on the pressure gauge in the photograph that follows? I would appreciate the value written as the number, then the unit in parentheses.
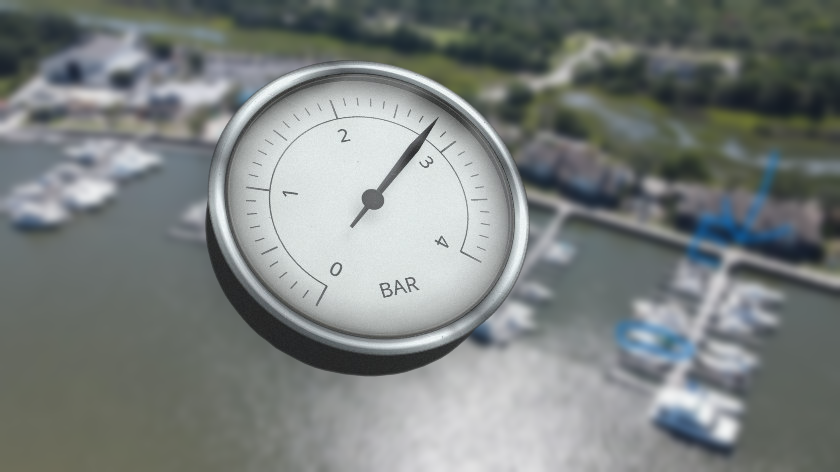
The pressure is 2.8 (bar)
